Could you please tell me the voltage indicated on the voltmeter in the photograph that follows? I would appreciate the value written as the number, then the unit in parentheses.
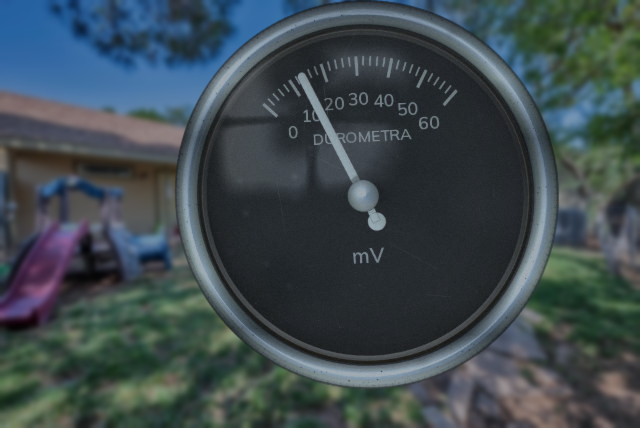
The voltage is 14 (mV)
